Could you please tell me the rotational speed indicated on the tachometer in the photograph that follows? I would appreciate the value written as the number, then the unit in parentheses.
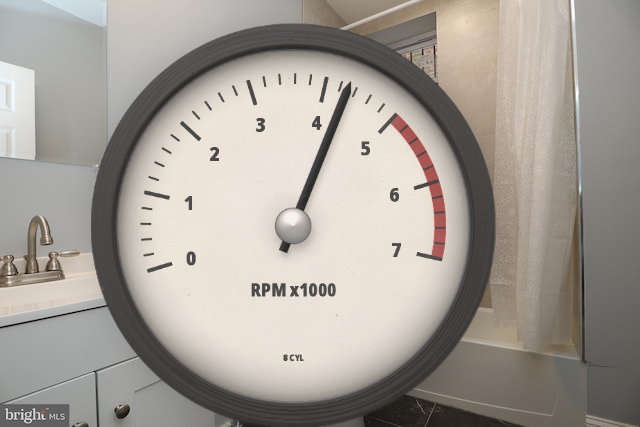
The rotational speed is 4300 (rpm)
